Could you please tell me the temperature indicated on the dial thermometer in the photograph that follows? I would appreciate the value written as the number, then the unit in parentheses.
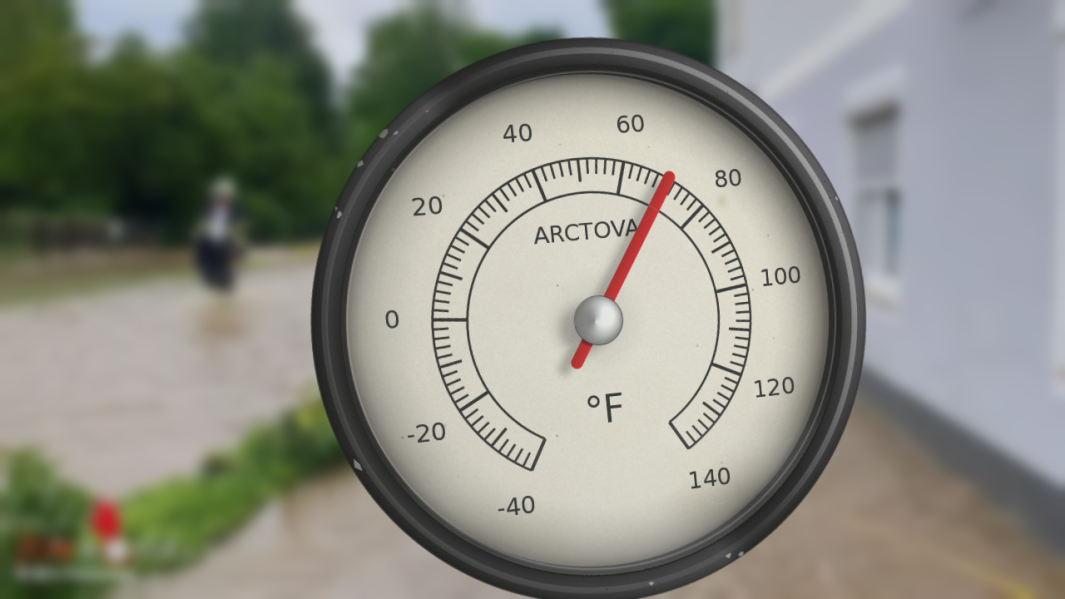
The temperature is 70 (°F)
